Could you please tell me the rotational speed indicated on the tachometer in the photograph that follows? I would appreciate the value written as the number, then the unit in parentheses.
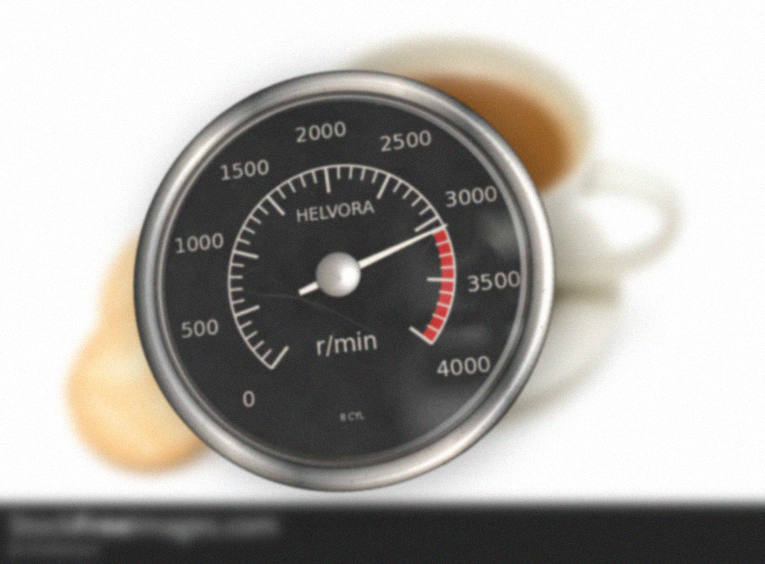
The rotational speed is 3100 (rpm)
